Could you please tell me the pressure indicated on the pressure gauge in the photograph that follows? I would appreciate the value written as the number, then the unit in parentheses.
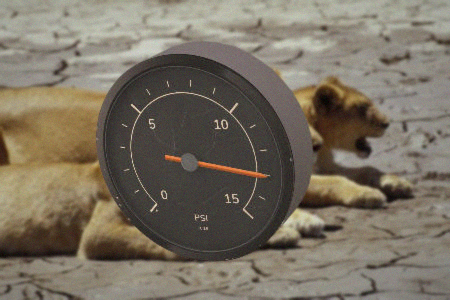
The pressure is 13 (psi)
